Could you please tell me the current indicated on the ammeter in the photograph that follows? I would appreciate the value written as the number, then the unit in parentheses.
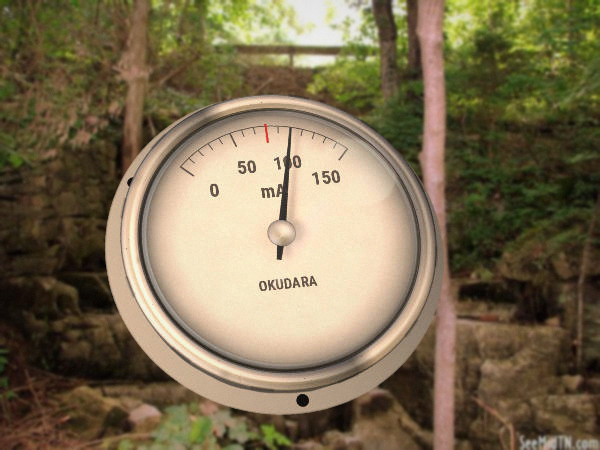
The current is 100 (mA)
